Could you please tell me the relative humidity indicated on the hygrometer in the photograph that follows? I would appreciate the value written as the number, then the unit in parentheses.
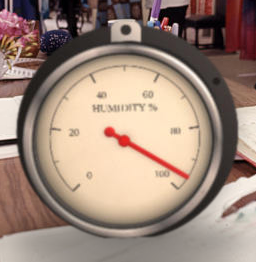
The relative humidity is 95 (%)
